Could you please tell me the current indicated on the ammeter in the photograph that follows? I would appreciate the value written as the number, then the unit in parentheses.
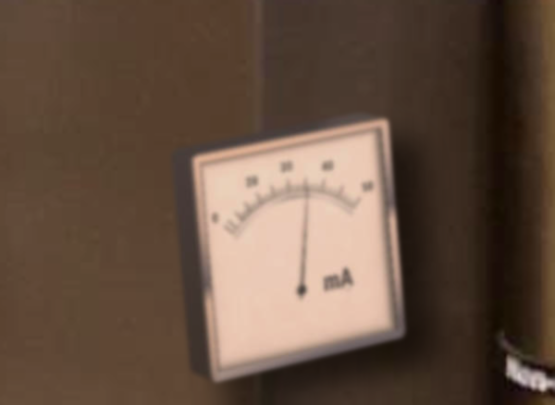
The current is 35 (mA)
